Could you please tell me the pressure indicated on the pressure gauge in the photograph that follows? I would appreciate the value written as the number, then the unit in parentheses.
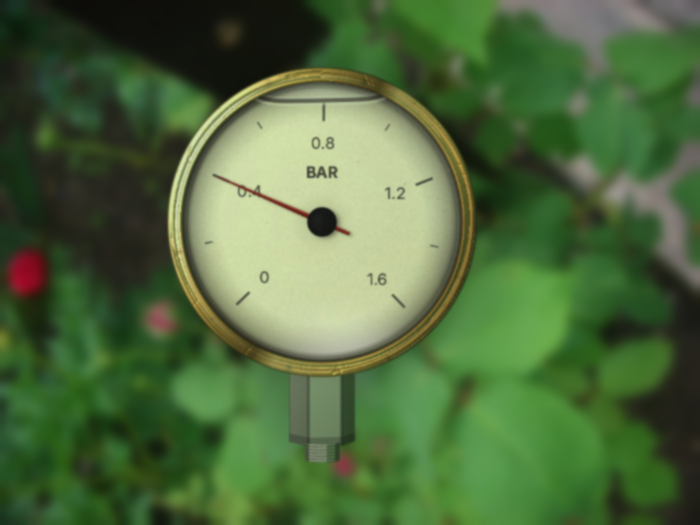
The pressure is 0.4 (bar)
